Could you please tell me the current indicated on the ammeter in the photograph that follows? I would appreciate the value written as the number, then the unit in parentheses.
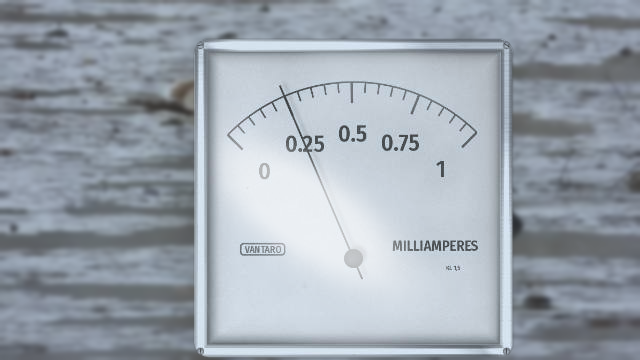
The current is 0.25 (mA)
